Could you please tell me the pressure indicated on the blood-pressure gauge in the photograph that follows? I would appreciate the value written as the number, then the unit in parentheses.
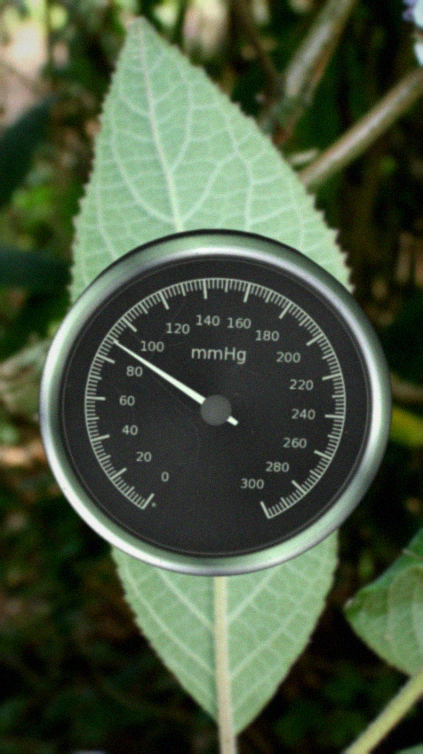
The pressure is 90 (mmHg)
